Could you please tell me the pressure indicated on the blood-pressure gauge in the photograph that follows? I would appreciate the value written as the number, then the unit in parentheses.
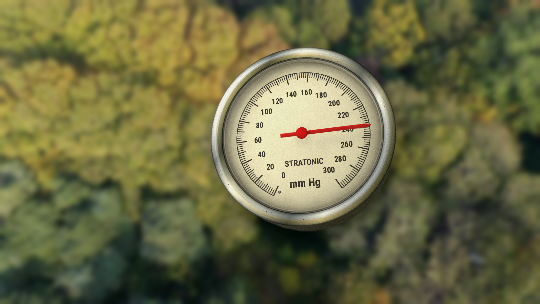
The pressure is 240 (mmHg)
